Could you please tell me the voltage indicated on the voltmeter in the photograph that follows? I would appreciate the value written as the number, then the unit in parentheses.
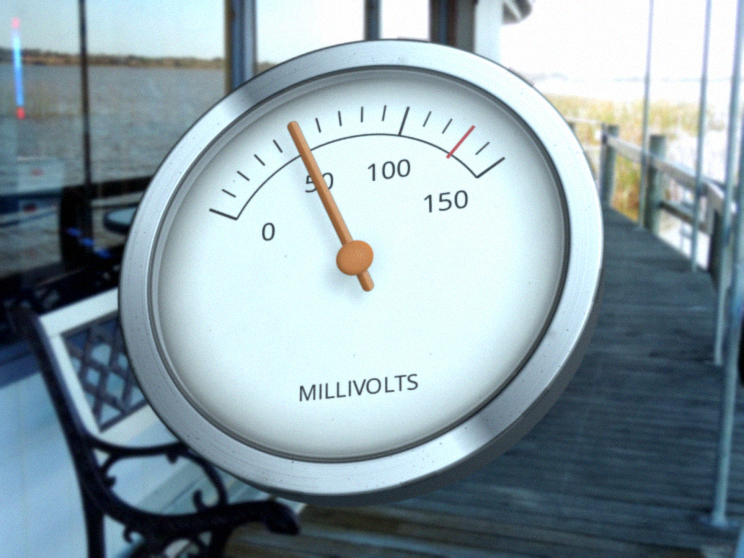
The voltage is 50 (mV)
